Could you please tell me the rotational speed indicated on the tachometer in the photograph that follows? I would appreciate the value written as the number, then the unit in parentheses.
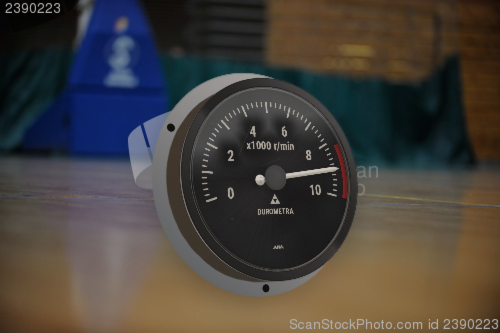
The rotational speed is 9000 (rpm)
